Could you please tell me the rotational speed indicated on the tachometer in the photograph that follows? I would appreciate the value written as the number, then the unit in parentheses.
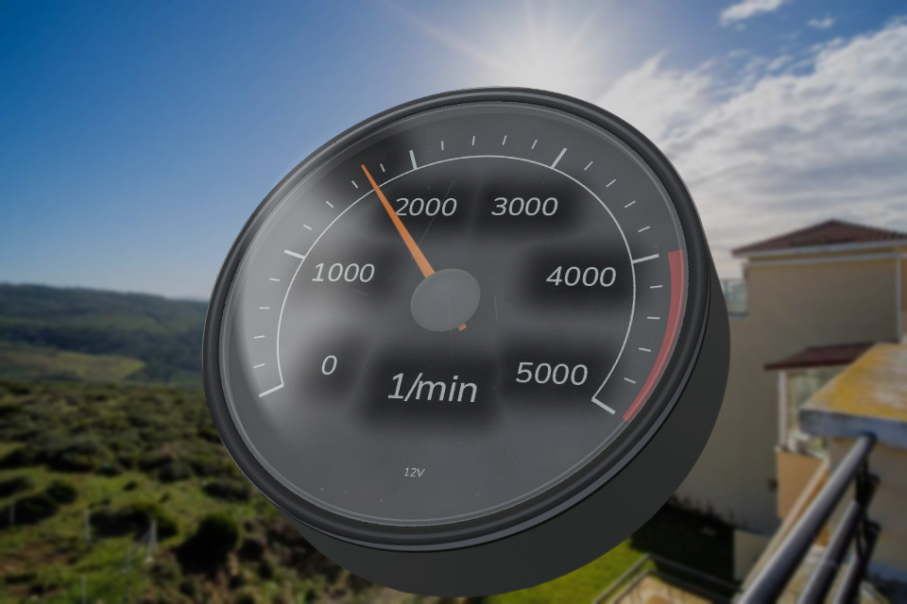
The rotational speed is 1700 (rpm)
